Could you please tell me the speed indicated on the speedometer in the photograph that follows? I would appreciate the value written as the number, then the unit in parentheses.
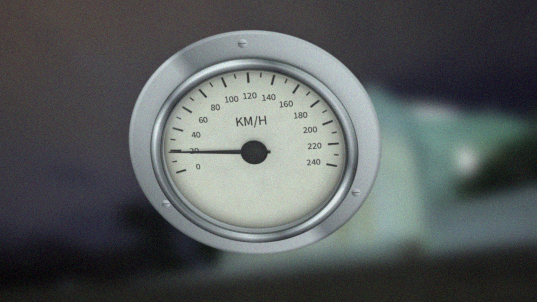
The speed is 20 (km/h)
